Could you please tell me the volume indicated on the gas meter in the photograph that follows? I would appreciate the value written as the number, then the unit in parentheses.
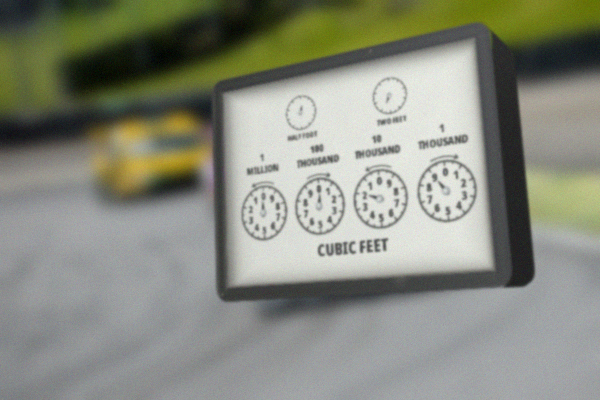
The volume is 1900 (ft³)
